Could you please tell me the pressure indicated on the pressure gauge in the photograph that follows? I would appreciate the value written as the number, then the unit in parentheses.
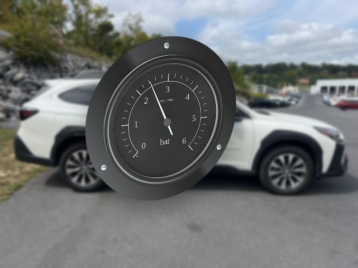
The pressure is 2.4 (bar)
